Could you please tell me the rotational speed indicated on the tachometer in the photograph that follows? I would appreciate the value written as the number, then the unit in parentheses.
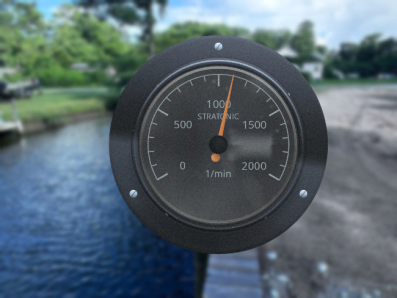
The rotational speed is 1100 (rpm)
